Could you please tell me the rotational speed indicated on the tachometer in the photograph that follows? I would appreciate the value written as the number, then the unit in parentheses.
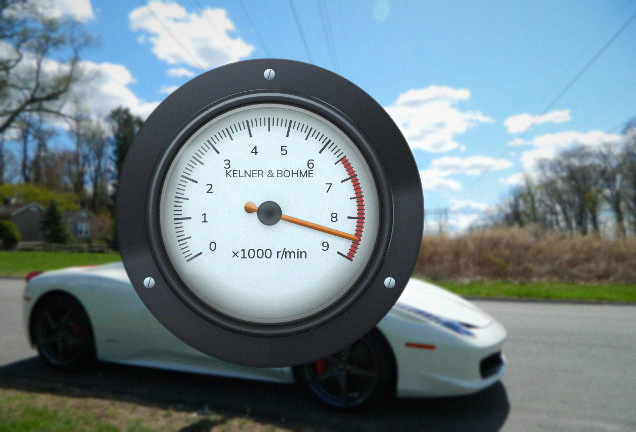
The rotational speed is 8500 (rpm)
